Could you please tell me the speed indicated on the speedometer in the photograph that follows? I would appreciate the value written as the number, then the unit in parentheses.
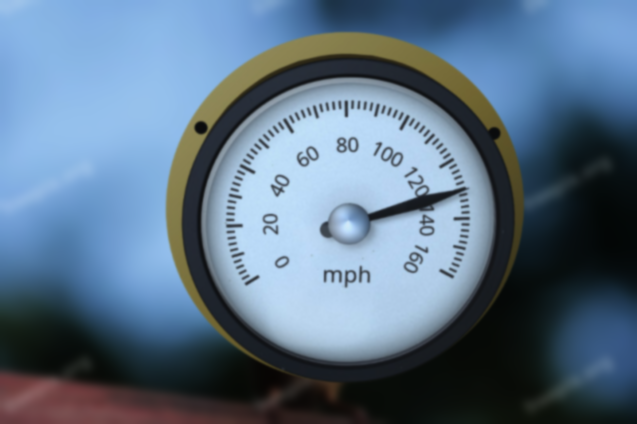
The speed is 130 (mph)
